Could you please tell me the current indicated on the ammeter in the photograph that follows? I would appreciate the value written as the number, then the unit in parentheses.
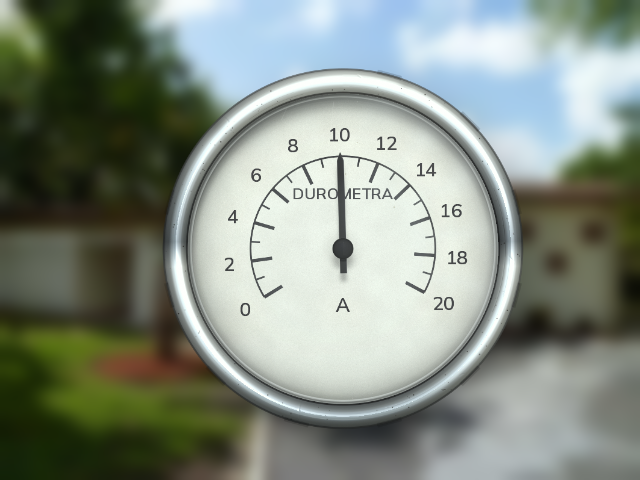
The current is 10 (A)
